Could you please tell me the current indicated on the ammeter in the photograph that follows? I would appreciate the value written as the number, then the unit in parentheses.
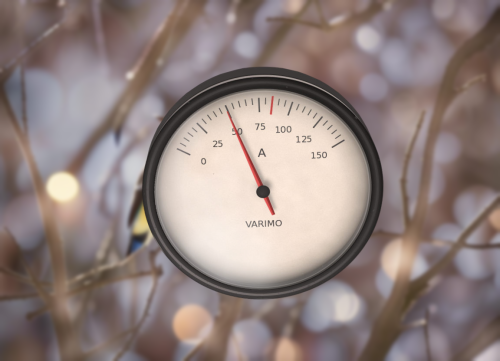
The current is 50 (A)
